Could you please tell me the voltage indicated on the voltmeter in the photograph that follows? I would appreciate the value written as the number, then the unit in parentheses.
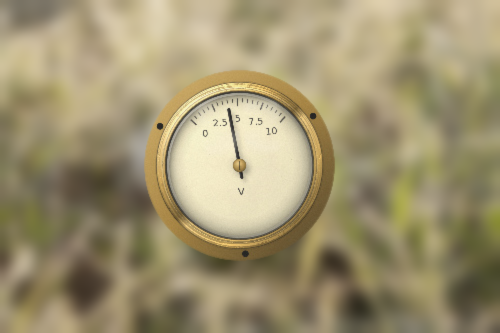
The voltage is 4 (V)
